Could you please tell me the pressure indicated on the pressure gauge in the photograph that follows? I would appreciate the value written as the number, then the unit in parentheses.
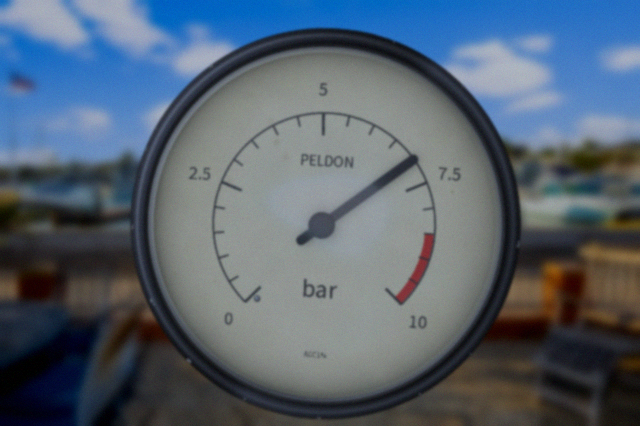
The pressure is 7 (bar)
